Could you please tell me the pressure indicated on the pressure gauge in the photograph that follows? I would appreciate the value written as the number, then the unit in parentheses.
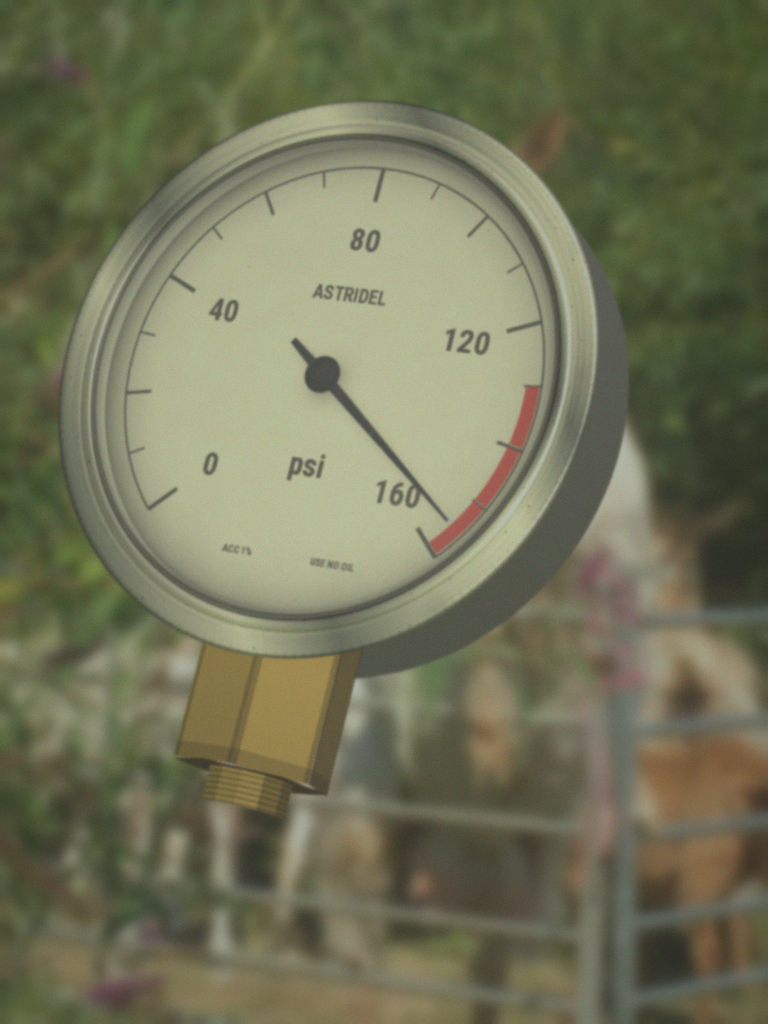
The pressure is 155 (psi)
